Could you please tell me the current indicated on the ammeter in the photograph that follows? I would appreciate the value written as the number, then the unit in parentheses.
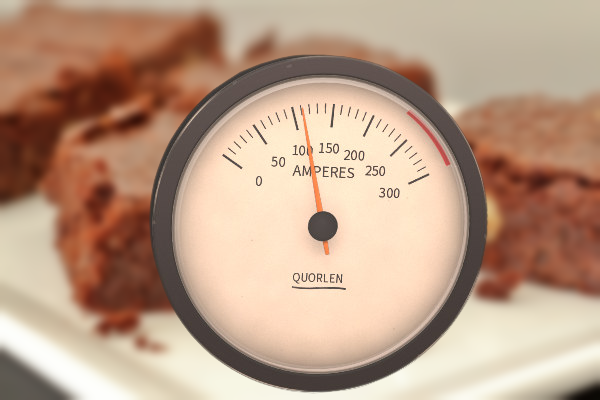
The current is 110 (A)
